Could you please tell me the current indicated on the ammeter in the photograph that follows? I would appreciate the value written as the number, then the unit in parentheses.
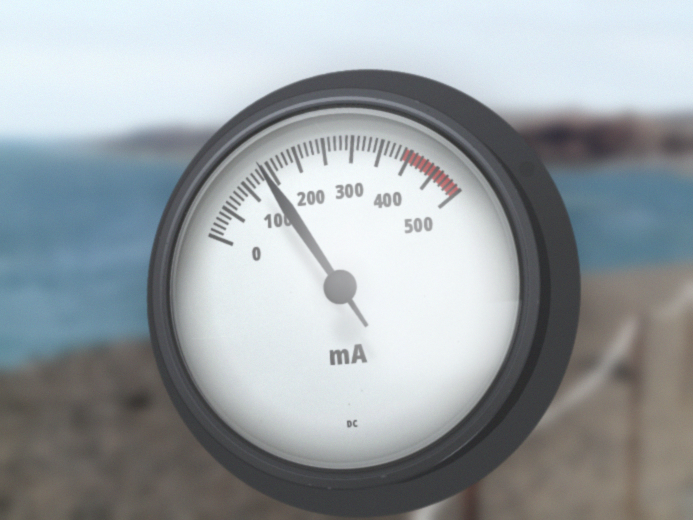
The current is 140 (mA)
